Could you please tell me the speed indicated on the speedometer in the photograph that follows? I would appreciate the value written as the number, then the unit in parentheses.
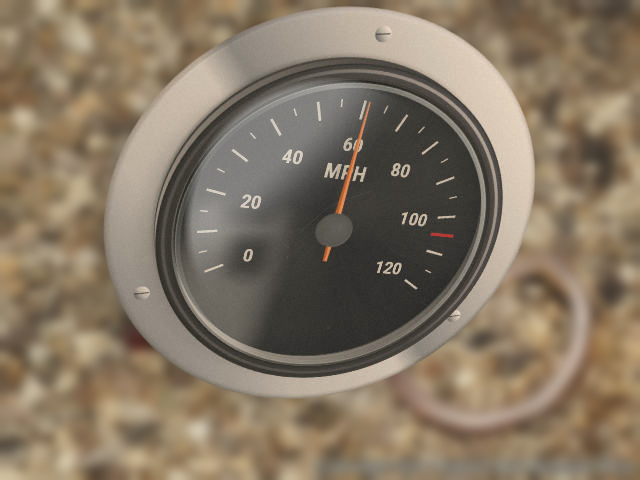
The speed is 60 (mph)
